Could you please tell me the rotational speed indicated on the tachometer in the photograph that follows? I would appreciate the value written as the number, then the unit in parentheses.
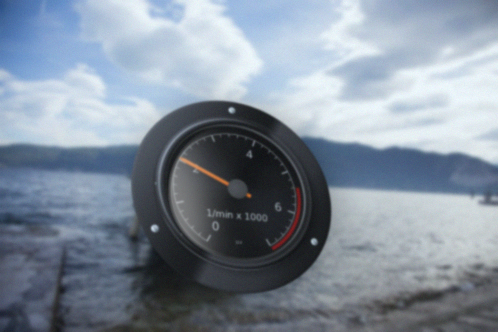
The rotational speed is 2000 (rpm)
